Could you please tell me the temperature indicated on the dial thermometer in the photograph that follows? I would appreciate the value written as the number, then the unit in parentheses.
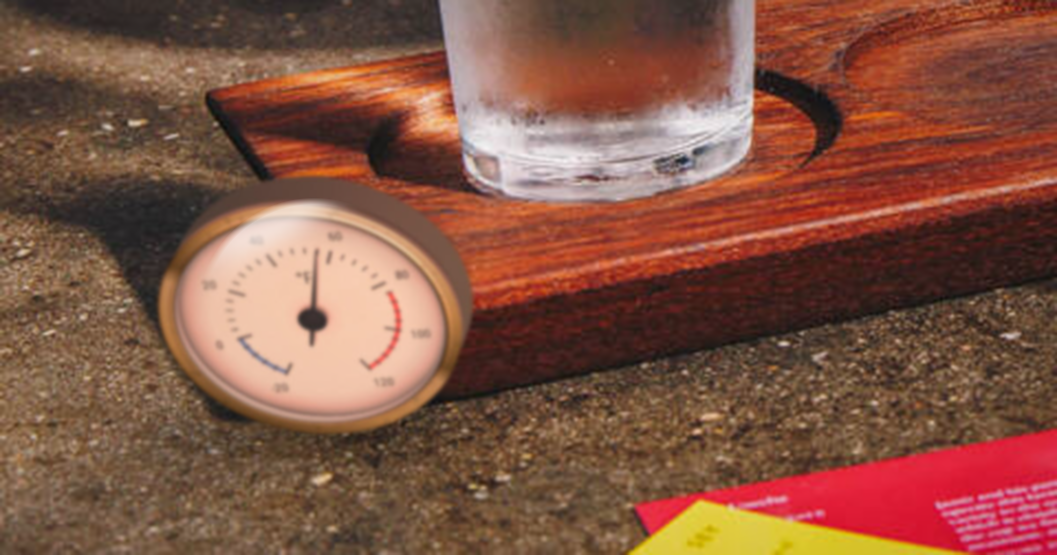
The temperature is 56 (°F)
